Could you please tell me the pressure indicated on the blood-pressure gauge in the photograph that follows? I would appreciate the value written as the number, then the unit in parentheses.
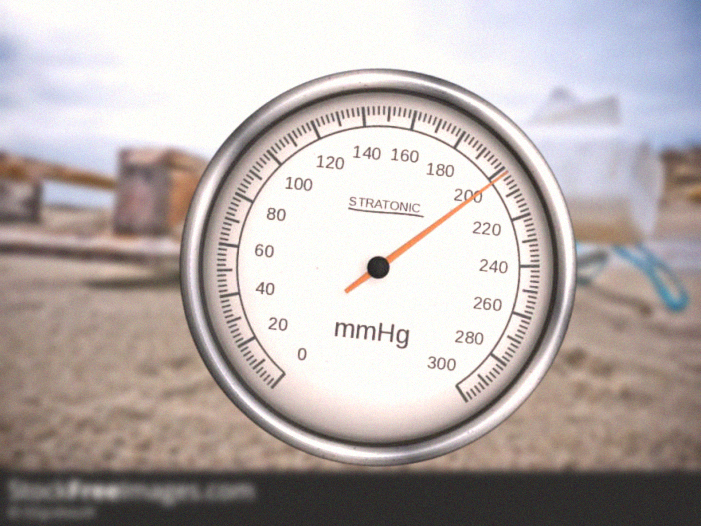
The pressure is 202 (mmHg)
